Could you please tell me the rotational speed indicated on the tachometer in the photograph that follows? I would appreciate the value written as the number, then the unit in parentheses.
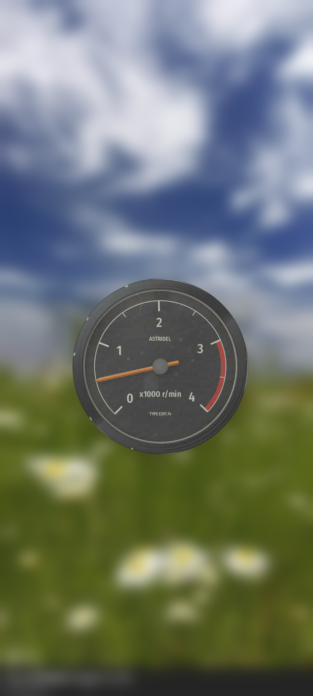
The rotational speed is 500 (rpm)
